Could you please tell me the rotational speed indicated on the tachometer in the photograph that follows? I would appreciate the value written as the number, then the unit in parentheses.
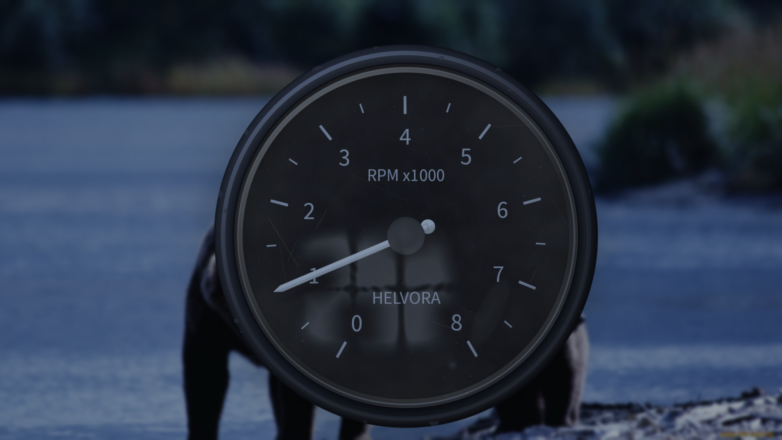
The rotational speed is 1000 (rpm)
